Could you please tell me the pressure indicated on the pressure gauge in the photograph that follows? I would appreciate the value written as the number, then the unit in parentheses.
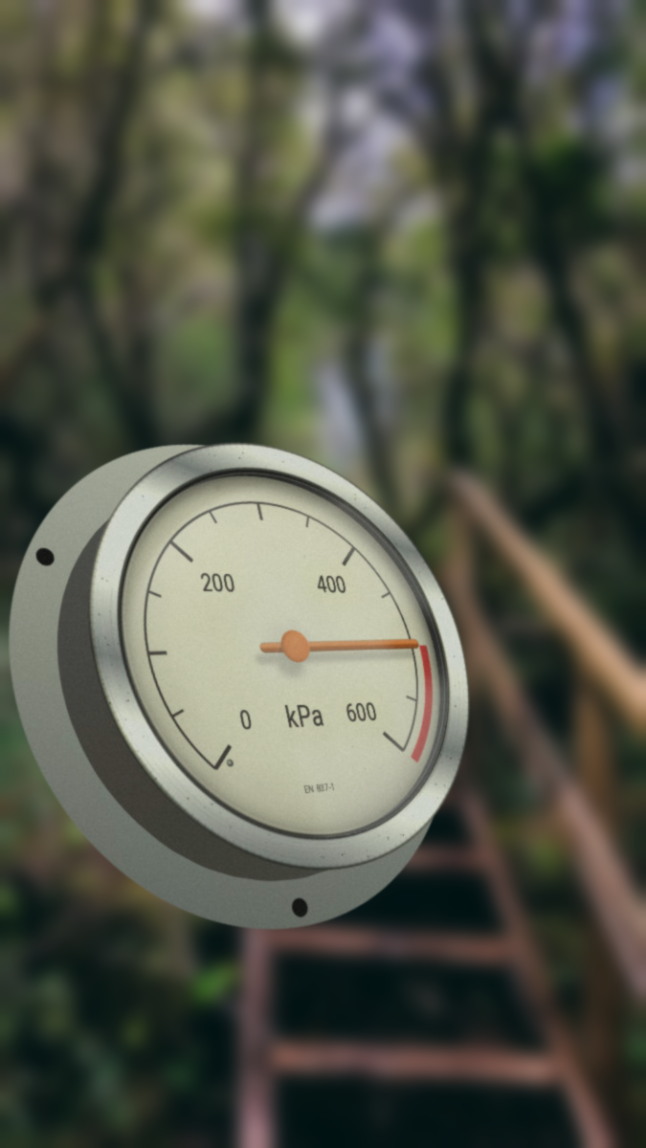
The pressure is 500 (kPa)
